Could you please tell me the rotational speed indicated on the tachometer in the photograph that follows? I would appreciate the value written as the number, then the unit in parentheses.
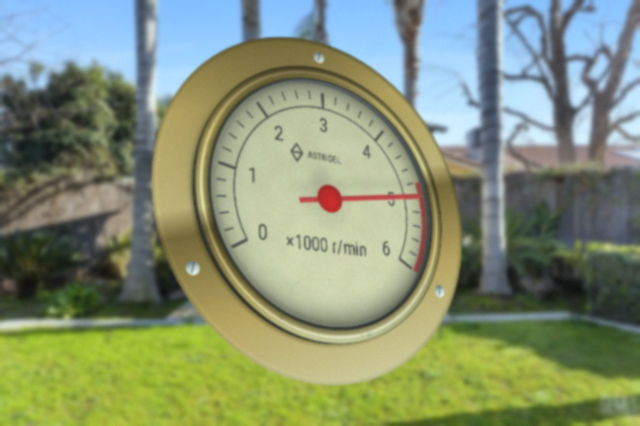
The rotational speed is 5000 (rpm)
